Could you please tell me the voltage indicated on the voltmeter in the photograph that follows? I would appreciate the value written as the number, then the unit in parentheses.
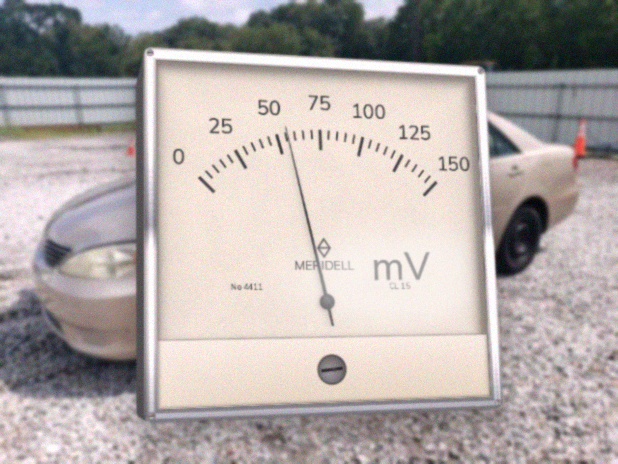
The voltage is 55 (mV)
